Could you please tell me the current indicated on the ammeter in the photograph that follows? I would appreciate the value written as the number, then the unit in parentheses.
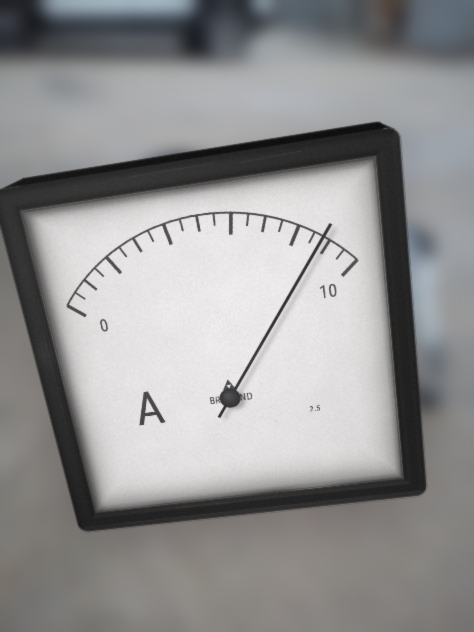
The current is 8.75 (A)
